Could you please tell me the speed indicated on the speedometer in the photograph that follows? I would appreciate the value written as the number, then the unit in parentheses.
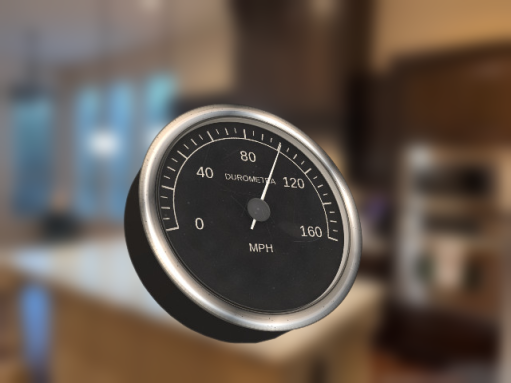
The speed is 100 (mph)
